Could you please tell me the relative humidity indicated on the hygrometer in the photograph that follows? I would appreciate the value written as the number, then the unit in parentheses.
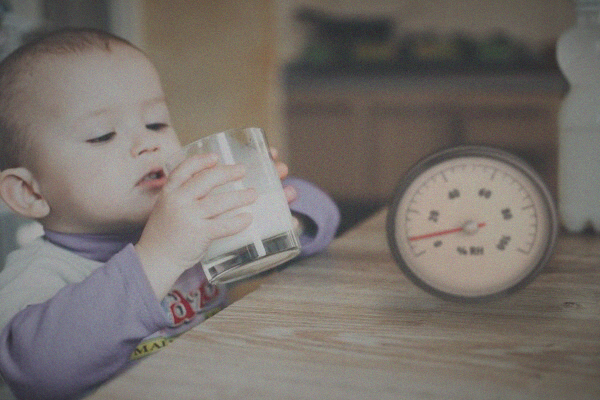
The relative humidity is 8 (%)
